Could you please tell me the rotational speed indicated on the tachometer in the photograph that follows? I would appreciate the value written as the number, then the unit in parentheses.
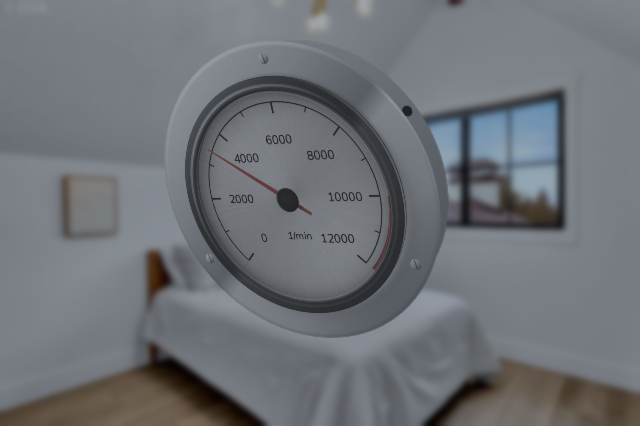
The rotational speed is 3500 (rpm)
